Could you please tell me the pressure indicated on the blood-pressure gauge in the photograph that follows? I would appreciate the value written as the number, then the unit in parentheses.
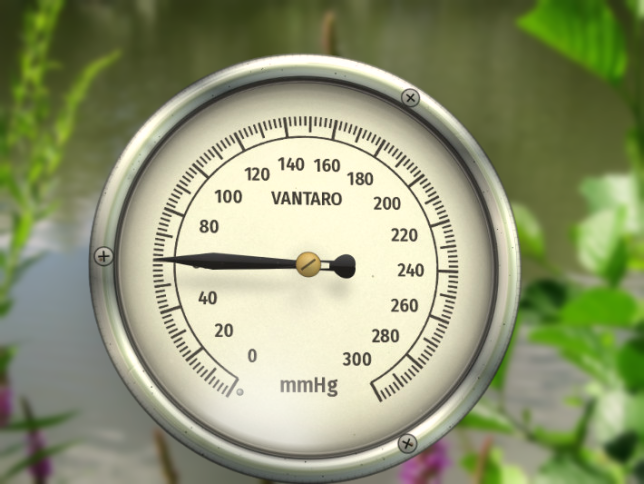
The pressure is 60 (mmHg)
